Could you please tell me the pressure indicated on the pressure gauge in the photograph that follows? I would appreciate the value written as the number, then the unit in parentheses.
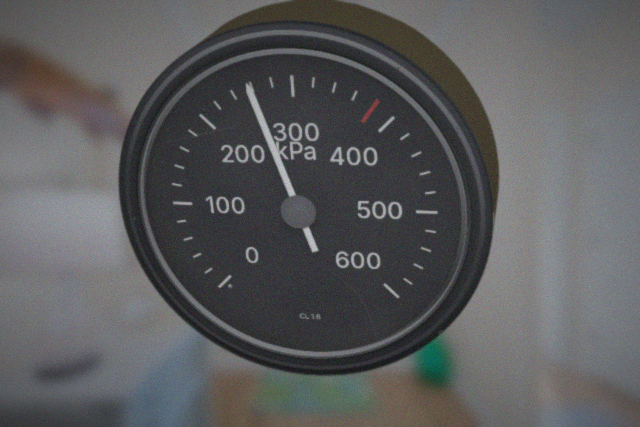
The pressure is 260 (kPa)
